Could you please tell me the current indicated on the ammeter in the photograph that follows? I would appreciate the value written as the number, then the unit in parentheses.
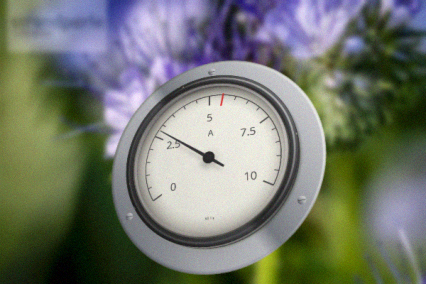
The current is 2.75 (A)
